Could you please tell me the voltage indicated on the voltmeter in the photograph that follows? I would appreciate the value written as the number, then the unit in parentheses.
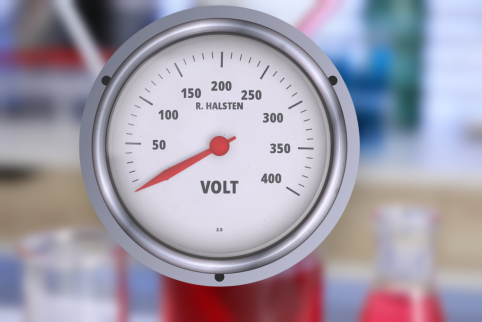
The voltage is 0 (V)
